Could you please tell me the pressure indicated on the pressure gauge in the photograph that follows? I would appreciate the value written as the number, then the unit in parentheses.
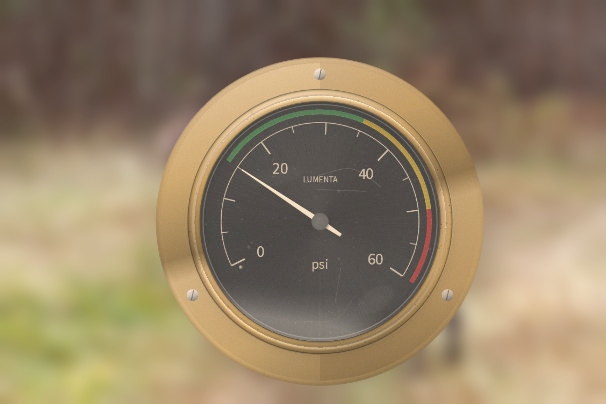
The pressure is 15 (psi)
